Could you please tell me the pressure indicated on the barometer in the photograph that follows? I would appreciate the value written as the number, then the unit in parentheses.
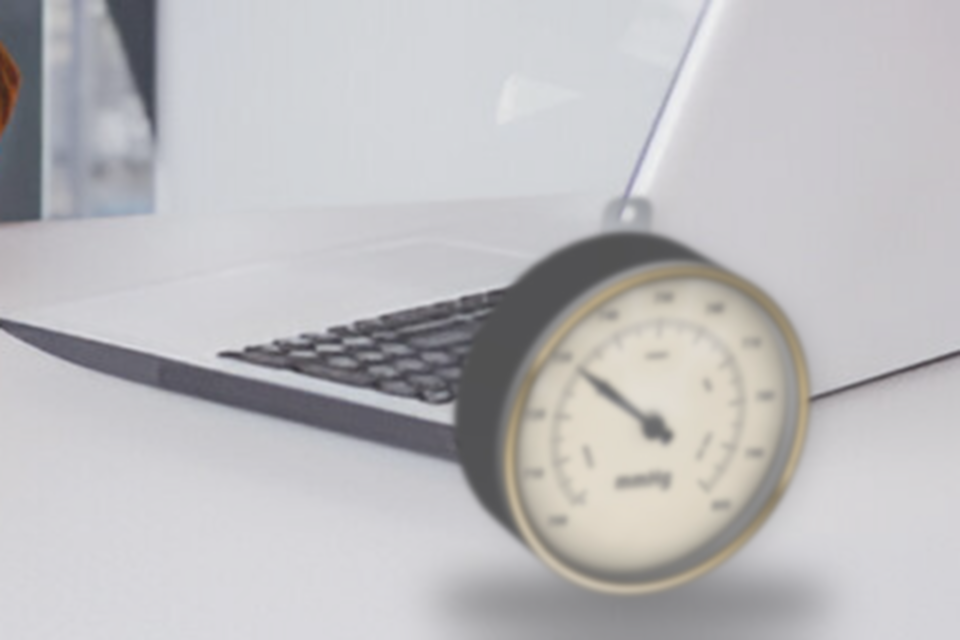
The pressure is 730 (mmHg)
